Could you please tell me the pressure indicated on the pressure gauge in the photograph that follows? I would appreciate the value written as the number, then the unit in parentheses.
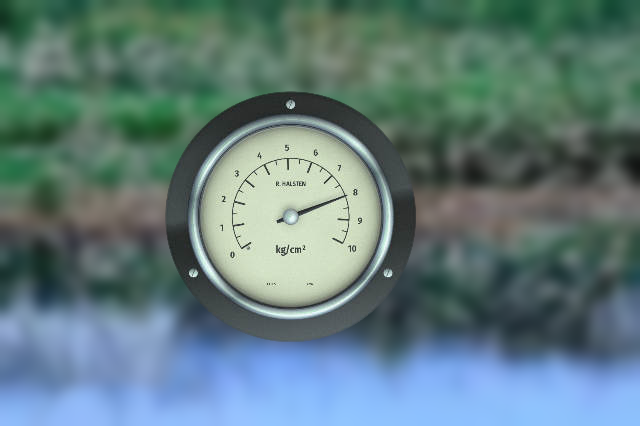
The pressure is 8 (kg/cm²)
